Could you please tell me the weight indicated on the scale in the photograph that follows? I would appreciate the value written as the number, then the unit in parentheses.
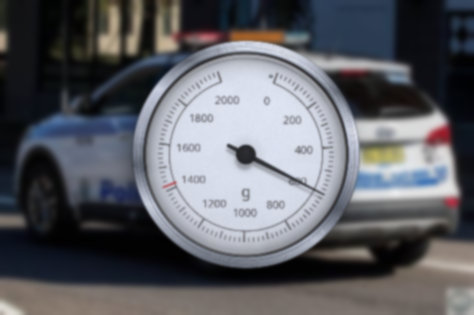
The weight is 600 (g)
